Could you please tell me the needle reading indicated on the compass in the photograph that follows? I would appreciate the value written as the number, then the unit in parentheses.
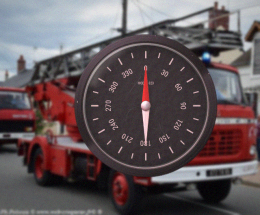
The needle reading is 0 (°)
